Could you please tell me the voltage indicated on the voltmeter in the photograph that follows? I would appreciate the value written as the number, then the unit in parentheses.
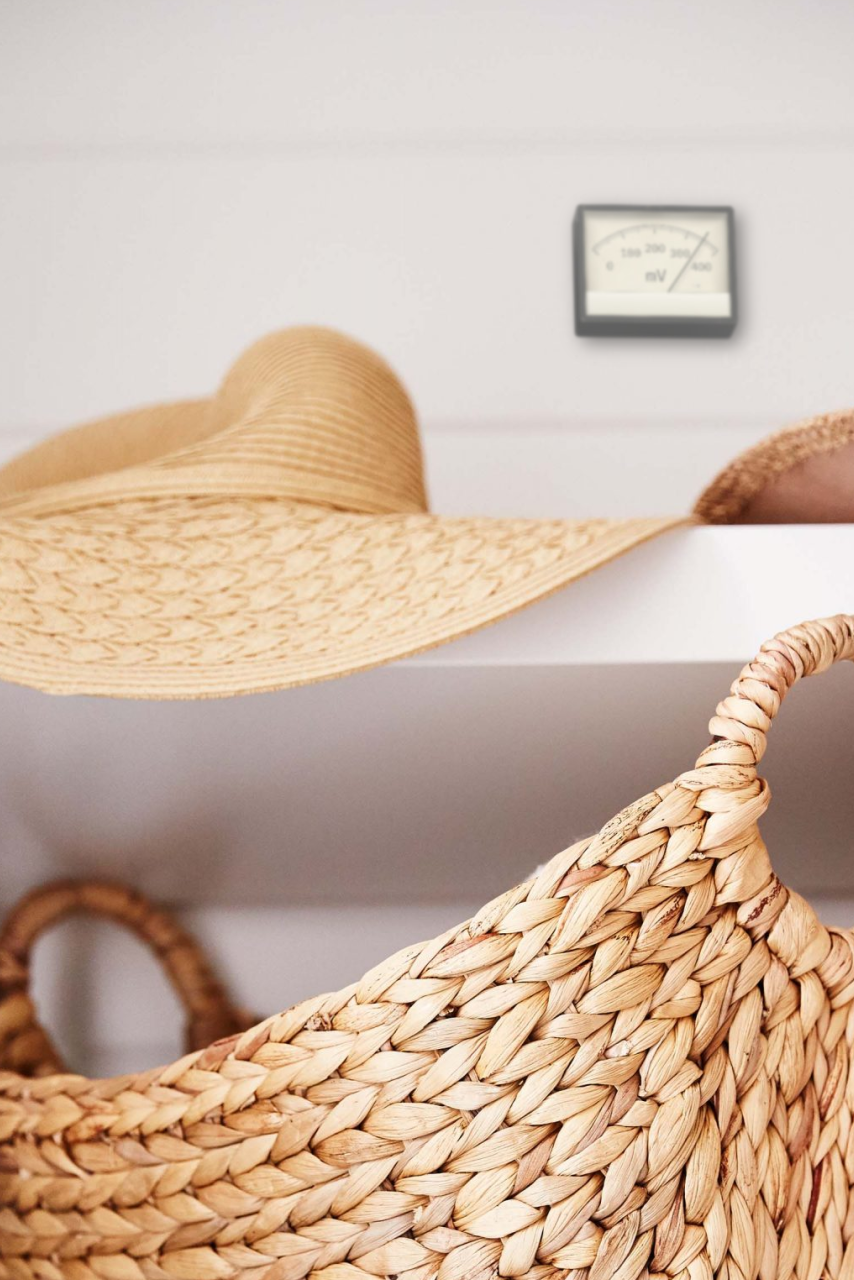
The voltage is 350 (mV)
